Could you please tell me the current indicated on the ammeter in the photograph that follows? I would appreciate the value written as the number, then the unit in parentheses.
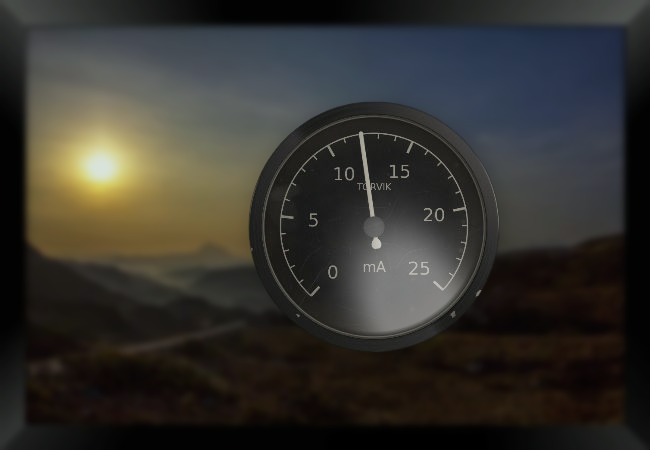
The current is 12 (mA)
